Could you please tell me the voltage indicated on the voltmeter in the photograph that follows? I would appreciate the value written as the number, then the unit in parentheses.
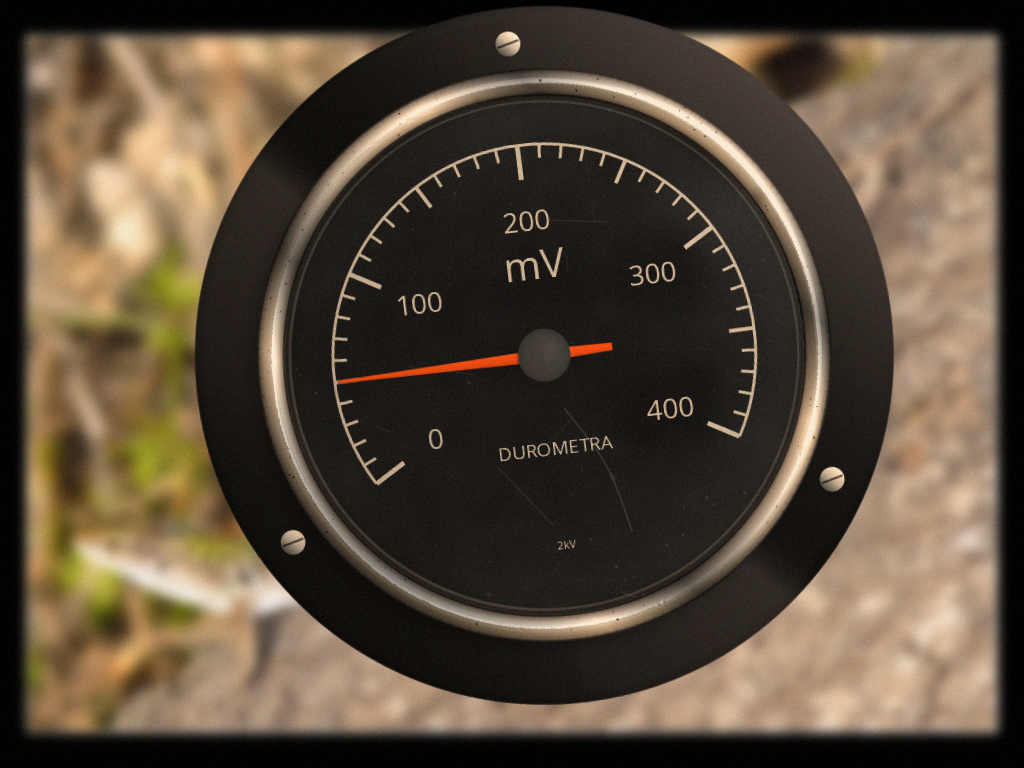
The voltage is 50 (mV)
